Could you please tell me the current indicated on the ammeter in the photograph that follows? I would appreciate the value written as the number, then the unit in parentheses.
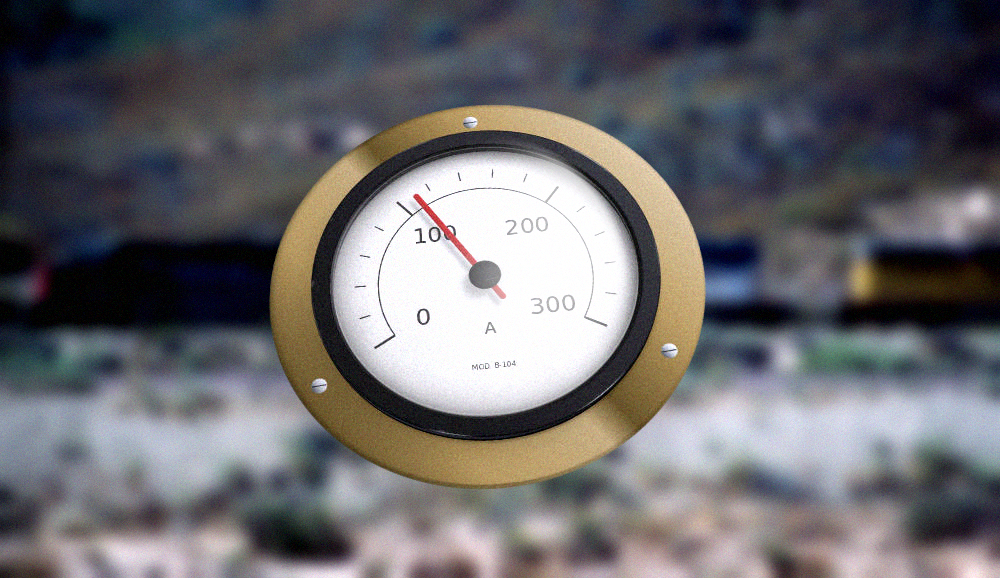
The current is 110 (A)
